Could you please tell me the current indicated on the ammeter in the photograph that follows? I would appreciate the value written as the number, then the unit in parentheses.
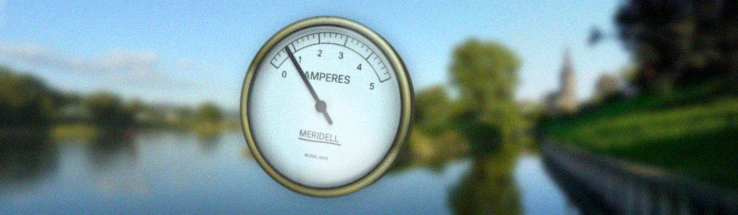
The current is 0.8 (A)
